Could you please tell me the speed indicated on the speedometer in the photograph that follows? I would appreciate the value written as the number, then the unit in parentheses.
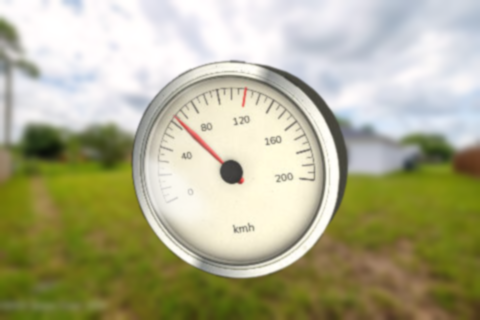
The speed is 65 (km/h)
